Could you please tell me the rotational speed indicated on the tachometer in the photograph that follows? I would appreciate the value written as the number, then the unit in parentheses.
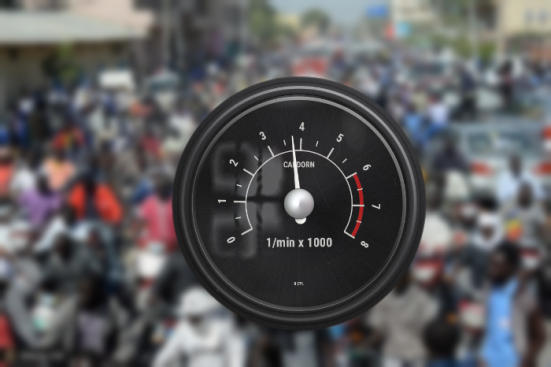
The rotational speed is 3750 (rpm)
